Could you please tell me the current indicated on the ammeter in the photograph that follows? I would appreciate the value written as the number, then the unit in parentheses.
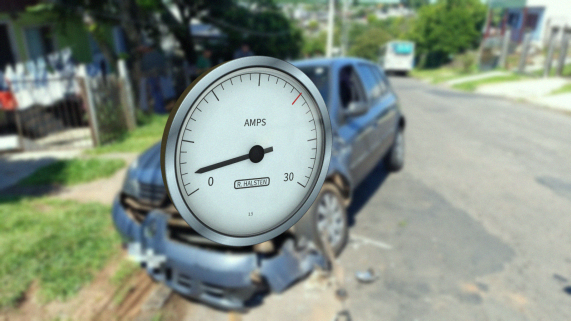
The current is 2 (A)
